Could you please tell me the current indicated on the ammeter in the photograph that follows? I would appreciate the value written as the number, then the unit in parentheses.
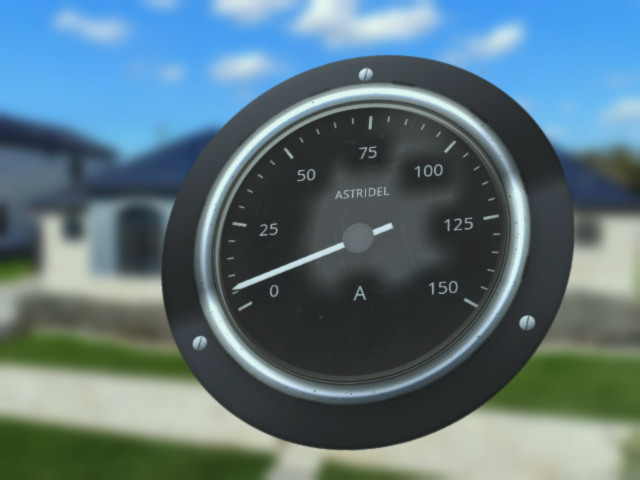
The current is 5 (A)
